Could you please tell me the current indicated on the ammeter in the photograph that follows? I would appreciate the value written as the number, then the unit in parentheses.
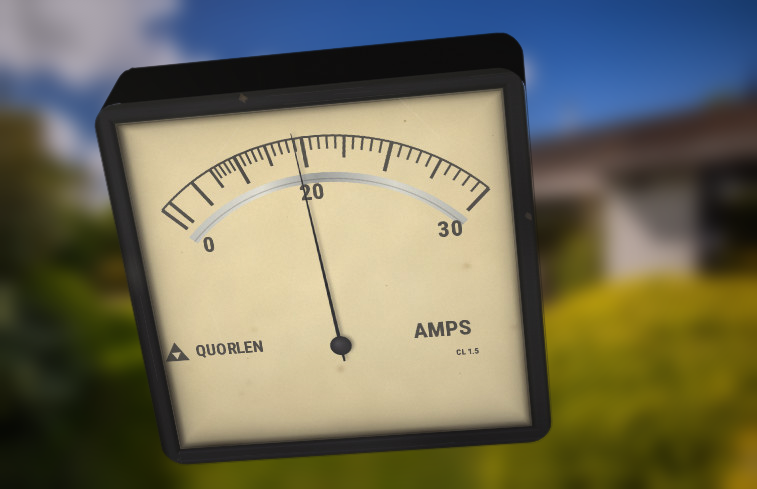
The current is 19.5 (A)
